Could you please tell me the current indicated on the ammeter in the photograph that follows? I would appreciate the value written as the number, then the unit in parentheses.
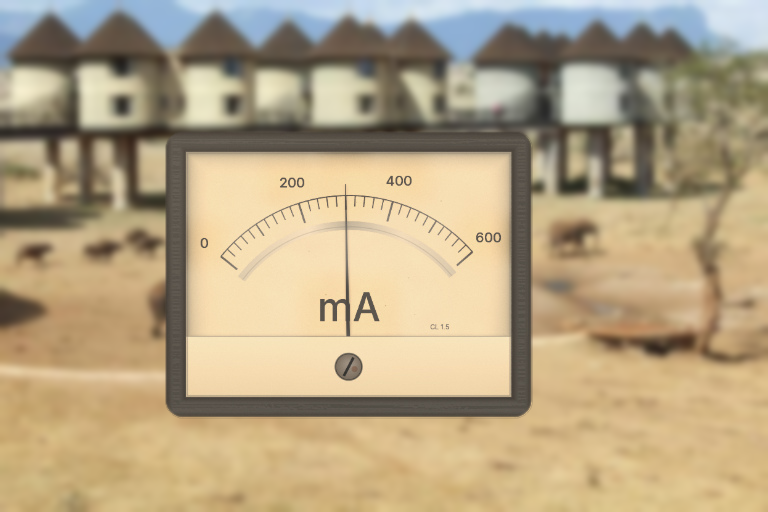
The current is 300 (mA)
